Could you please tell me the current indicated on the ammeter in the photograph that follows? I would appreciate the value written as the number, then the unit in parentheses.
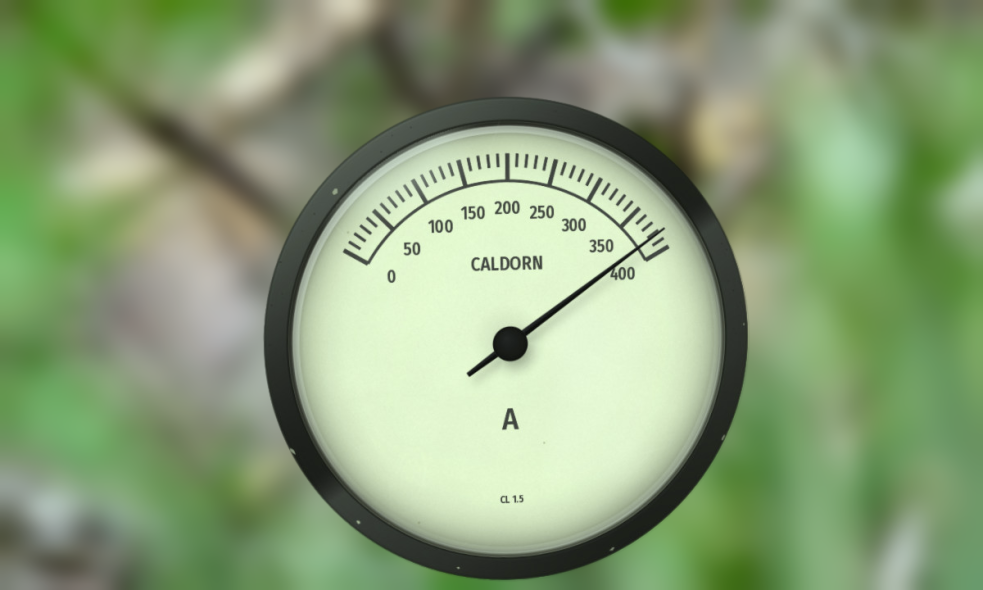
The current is 380 (A)
